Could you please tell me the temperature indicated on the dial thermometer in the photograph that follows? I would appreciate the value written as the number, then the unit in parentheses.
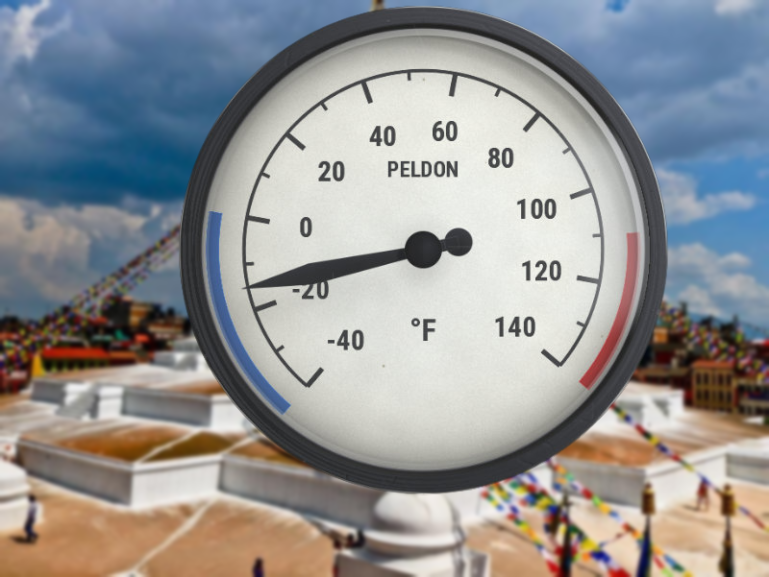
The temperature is -15 (°F)
